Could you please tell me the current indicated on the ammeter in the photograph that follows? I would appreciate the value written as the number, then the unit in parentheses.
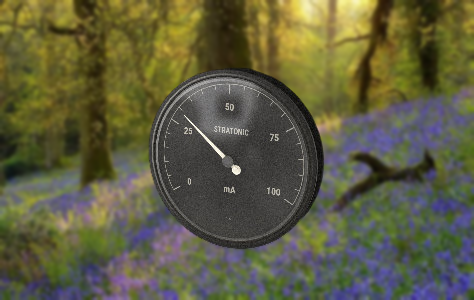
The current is 30 (mA)
